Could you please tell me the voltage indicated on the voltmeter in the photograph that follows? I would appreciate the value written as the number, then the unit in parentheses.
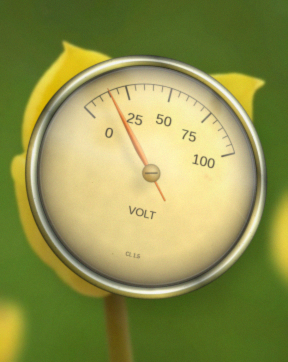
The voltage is 15 (V)
